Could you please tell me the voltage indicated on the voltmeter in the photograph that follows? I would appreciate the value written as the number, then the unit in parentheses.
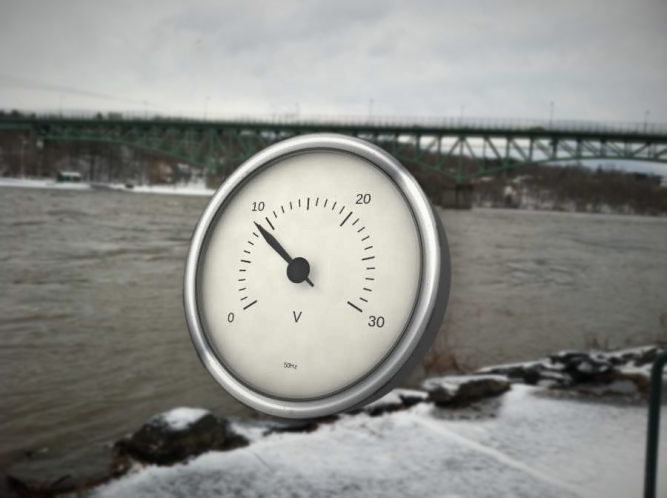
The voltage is 9 (V)
